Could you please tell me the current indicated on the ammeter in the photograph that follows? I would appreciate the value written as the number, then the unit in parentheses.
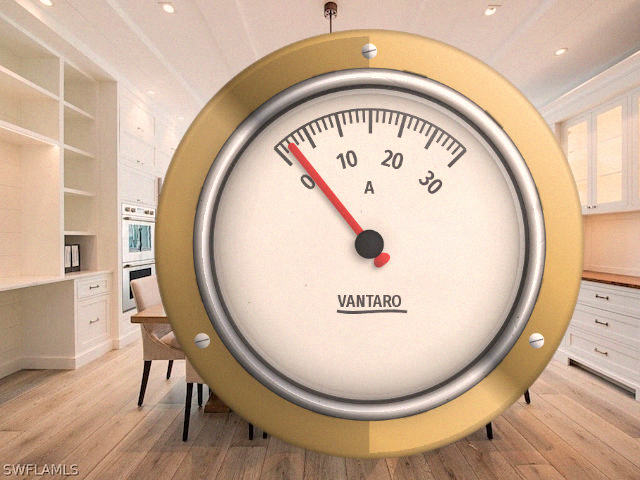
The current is 2 (A)
